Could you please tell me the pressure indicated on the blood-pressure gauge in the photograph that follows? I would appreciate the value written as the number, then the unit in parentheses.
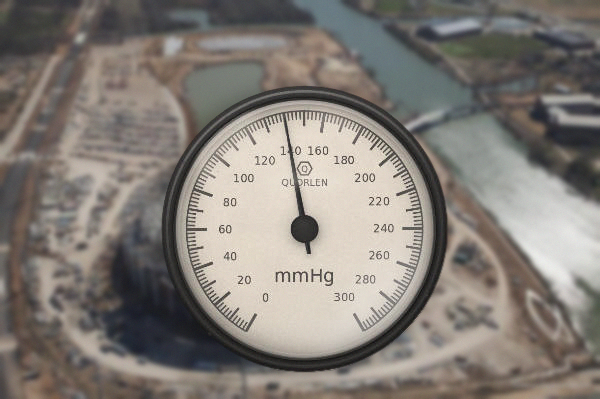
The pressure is 140 (mmHg)
